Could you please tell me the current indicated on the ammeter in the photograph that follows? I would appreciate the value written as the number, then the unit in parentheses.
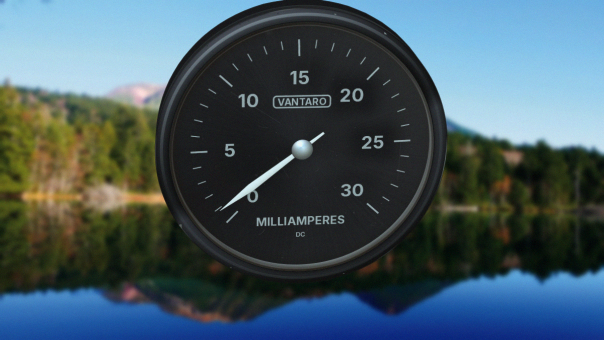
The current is 1 (mA)
